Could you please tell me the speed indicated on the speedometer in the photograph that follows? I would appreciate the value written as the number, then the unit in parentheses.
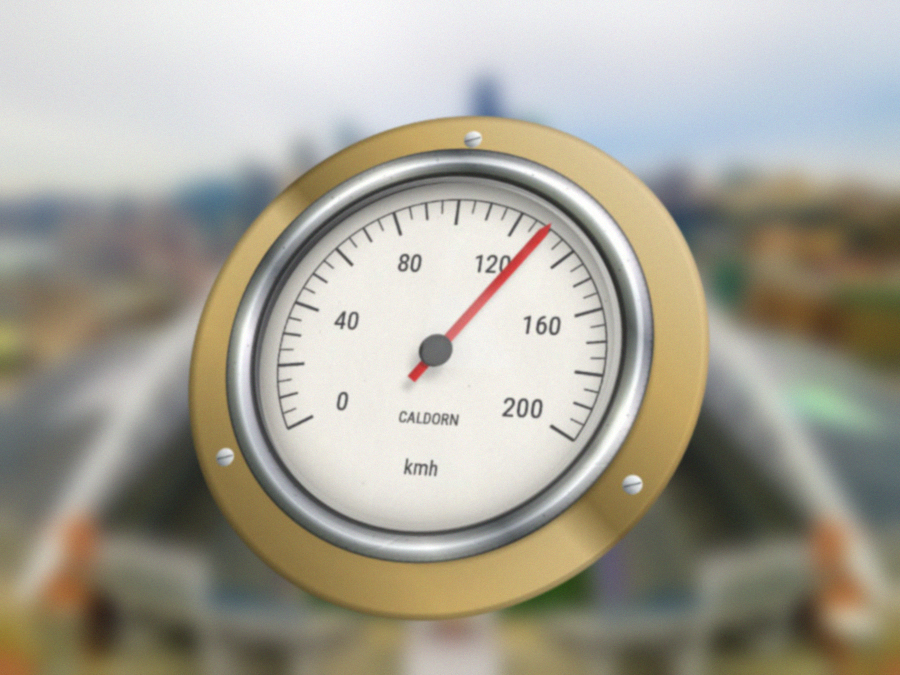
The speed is 130 (km/h)
